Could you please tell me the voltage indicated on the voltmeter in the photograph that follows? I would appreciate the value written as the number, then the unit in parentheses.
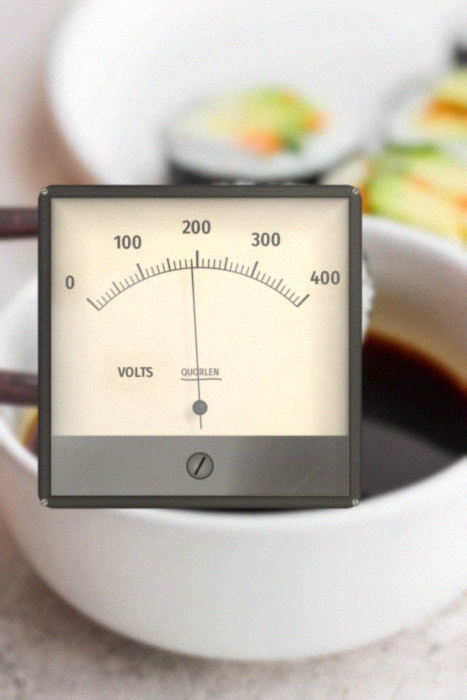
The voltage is 190 (V)
